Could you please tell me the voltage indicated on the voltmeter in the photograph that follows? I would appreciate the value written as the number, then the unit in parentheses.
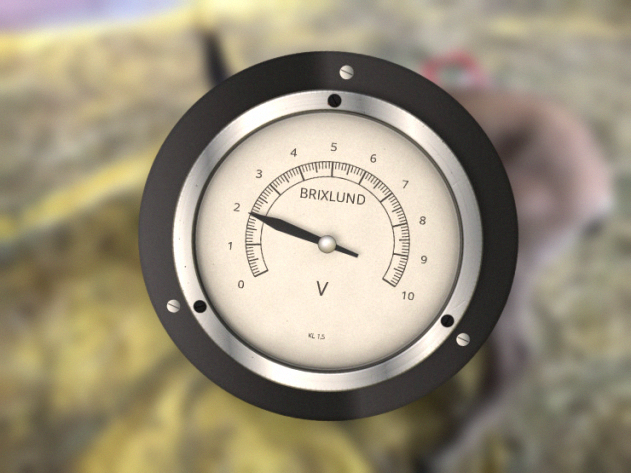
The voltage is 2 (V)
